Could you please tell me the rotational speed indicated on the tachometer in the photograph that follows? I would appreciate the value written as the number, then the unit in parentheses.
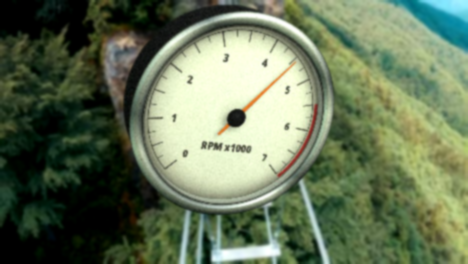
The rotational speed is 4500 (rpm)
